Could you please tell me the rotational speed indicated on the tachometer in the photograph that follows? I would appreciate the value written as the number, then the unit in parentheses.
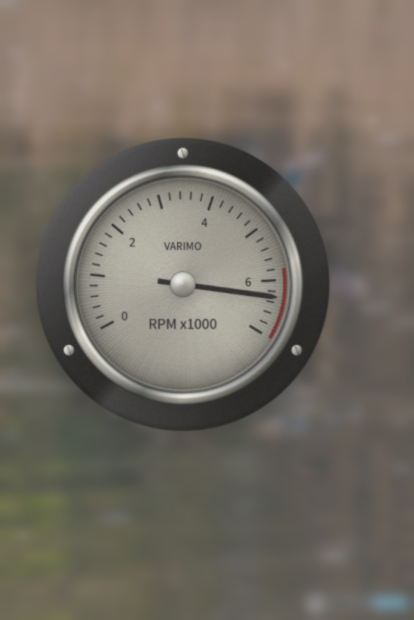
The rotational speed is 6300 (rpm)
